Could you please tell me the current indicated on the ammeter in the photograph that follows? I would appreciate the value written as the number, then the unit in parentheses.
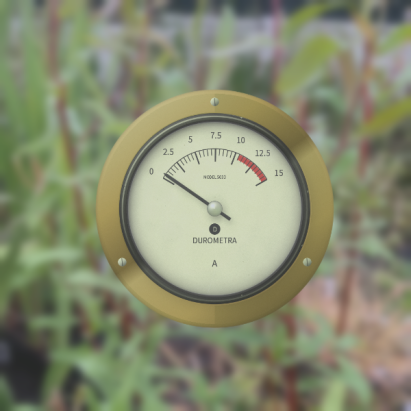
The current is 0.5 (A)
